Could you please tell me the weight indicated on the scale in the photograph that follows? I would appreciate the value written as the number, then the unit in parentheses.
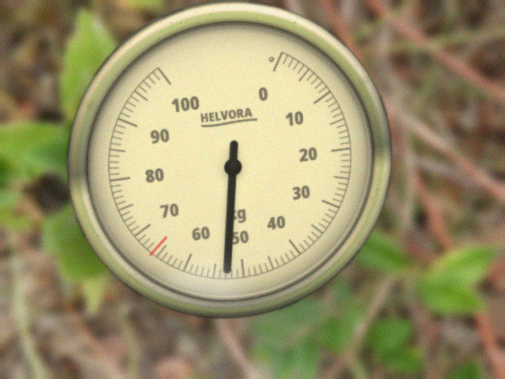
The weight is 53 (kg)
